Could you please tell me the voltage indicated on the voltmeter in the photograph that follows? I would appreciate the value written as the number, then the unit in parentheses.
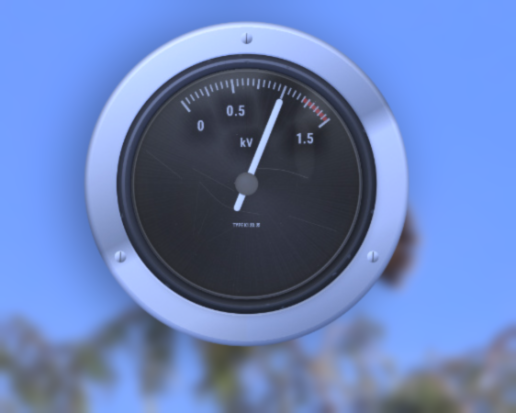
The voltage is 1 (kV)
